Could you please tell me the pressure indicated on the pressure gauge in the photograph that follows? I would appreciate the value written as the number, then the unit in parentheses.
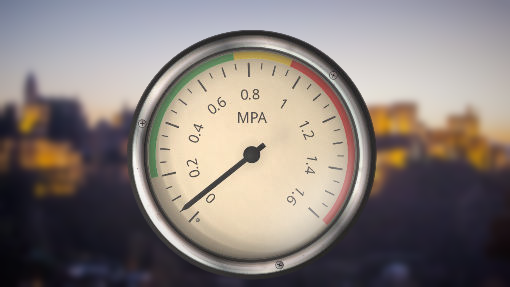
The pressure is 0.05 (MPa)
